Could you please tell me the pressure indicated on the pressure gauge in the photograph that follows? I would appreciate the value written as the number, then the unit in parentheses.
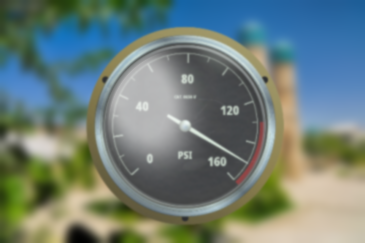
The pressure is 150 (psi)
